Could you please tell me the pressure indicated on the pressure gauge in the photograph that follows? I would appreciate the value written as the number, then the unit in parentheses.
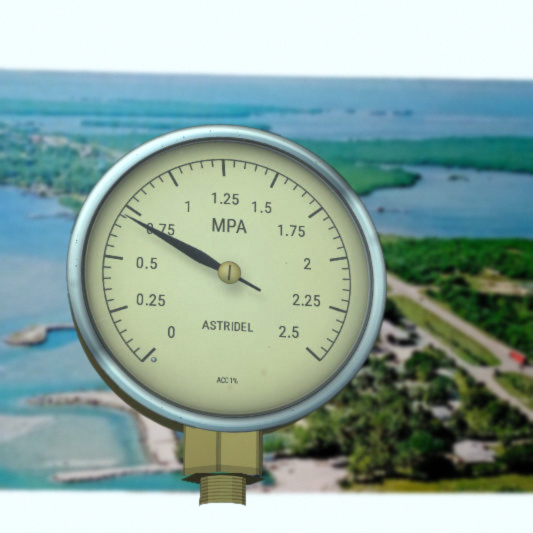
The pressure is 0.7 (MPa)
